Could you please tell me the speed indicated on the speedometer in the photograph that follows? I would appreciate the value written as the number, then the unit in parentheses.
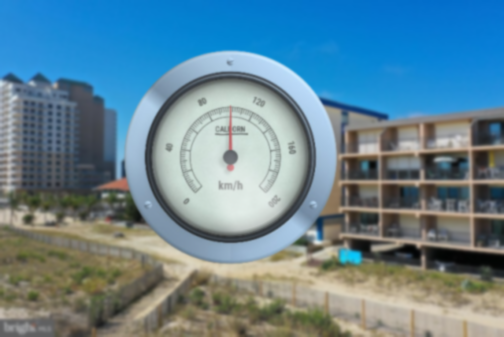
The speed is 100 (km/h)
